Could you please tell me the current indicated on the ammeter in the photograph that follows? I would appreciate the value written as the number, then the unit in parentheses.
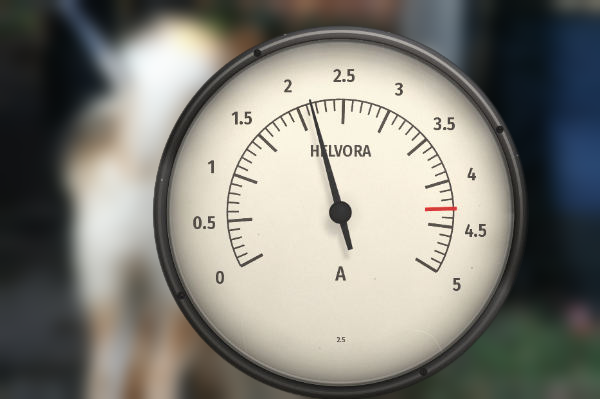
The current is 2.15 (A)
